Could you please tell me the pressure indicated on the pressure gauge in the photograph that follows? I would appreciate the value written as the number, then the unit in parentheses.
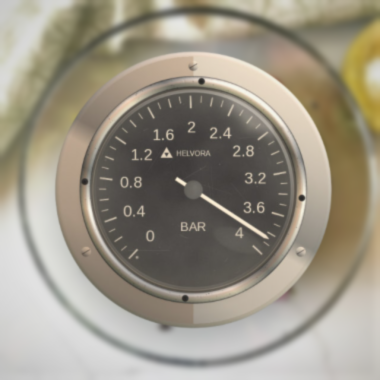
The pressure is 3.85 (bar)
